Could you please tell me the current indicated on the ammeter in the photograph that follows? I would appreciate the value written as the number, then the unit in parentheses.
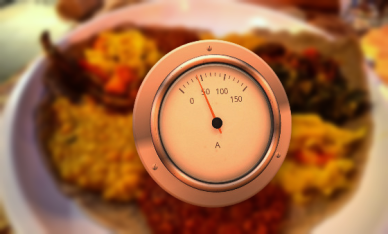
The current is 40 (A)
